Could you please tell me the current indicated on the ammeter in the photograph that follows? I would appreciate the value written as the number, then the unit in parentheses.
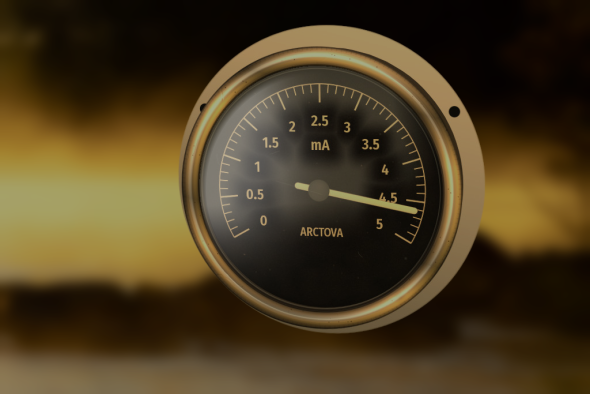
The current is 4.6 (mA)
